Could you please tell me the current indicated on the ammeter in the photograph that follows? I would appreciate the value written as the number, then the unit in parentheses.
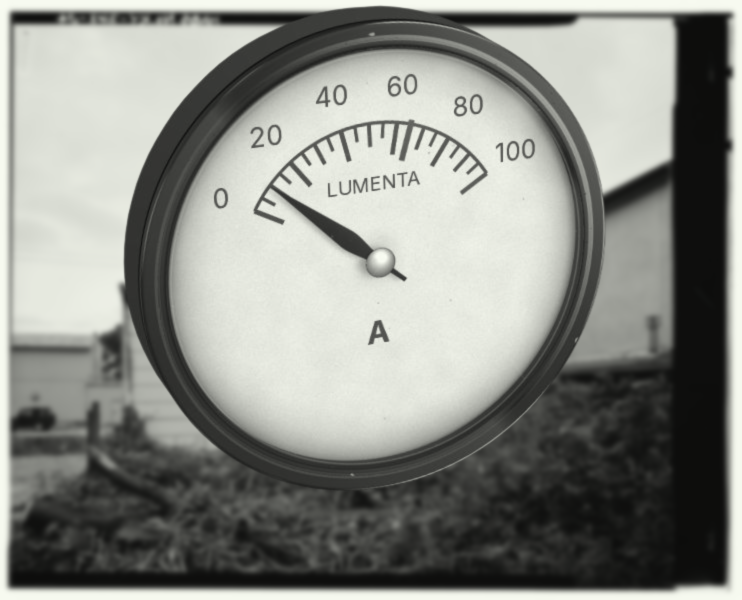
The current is 10 (A)
